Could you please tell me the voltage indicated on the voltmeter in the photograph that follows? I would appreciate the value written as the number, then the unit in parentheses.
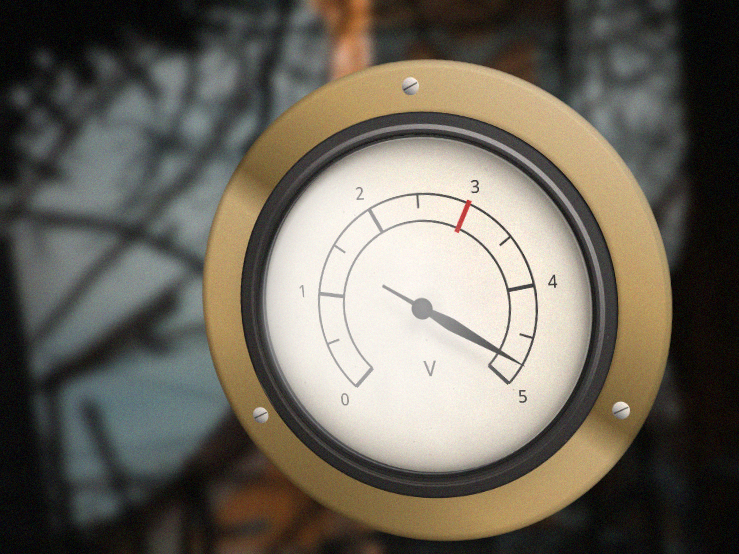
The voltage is 4.75 (V)
